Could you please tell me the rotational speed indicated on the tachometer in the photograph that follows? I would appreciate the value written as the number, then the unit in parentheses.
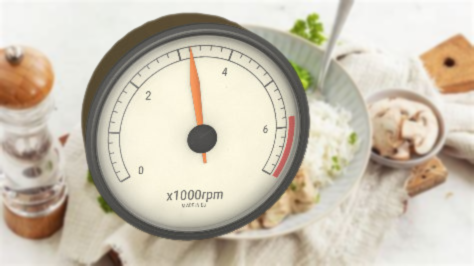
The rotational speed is 3200 (rpm)
